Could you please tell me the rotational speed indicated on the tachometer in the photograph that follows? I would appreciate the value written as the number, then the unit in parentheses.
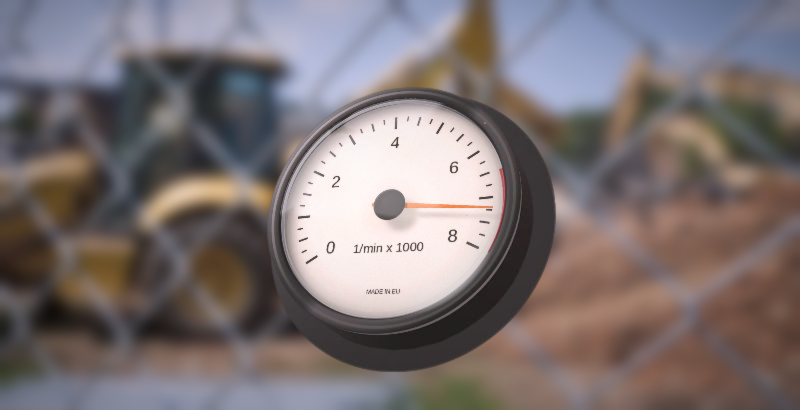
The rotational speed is 7250 (rpm)
